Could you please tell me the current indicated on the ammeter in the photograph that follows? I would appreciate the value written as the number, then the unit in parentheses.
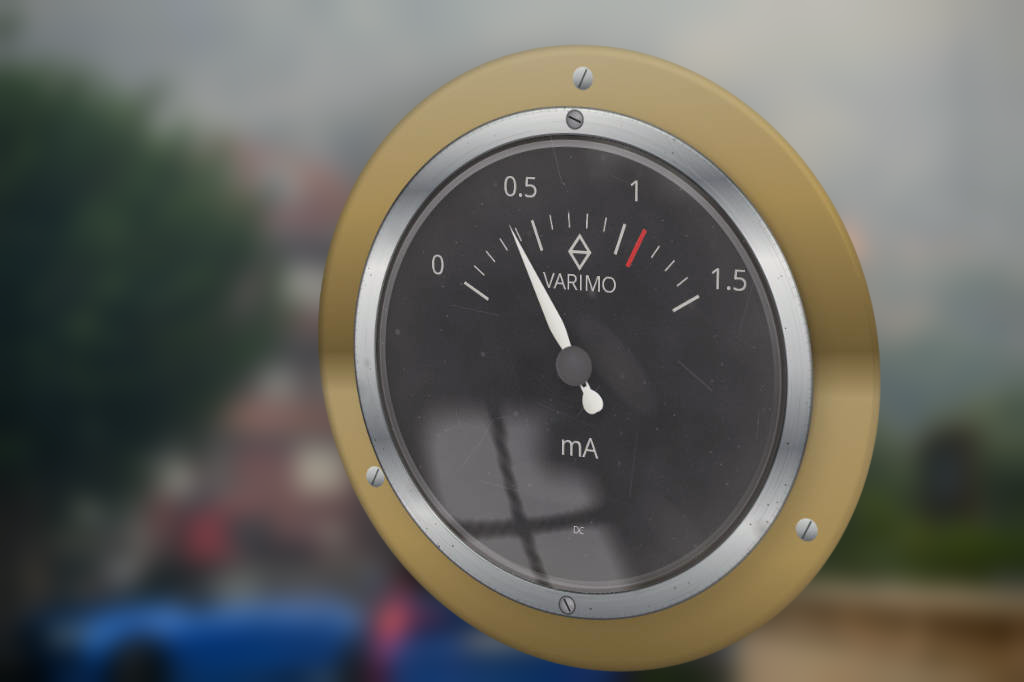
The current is 0.4 (mA)
